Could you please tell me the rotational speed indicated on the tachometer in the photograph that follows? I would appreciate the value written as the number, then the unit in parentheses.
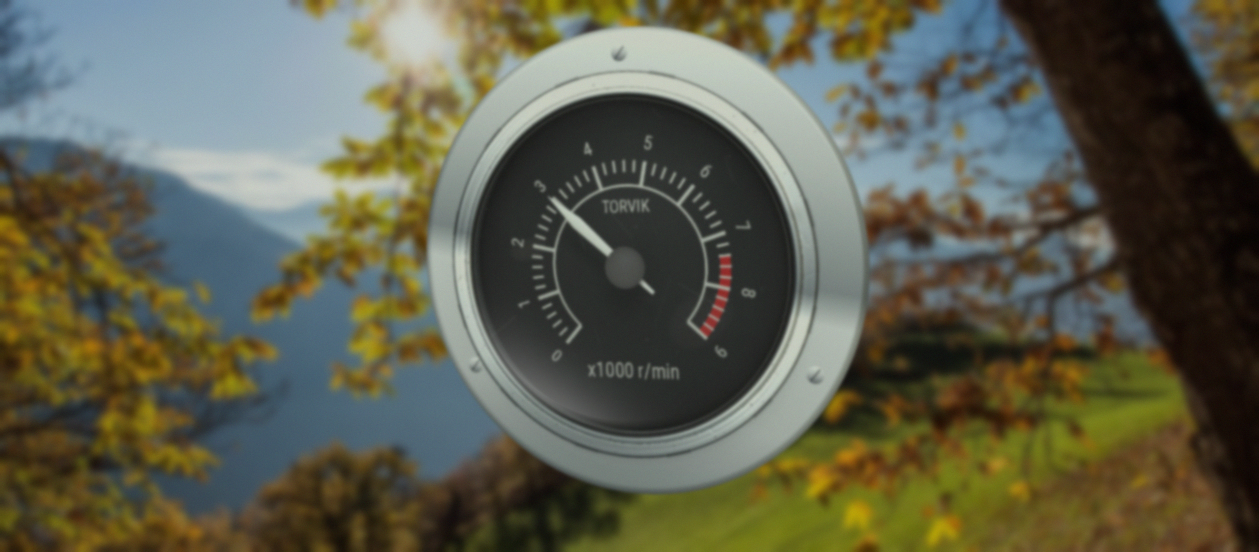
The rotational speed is 3000 (rpm)
